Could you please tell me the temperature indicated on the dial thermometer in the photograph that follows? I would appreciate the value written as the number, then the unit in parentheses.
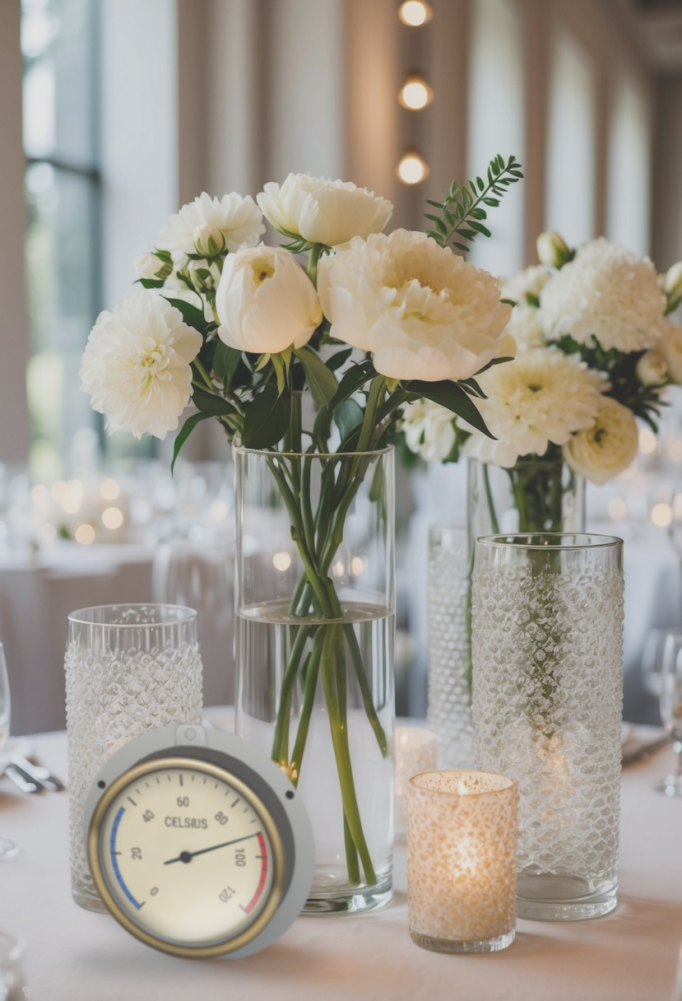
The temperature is 92 (°C)
